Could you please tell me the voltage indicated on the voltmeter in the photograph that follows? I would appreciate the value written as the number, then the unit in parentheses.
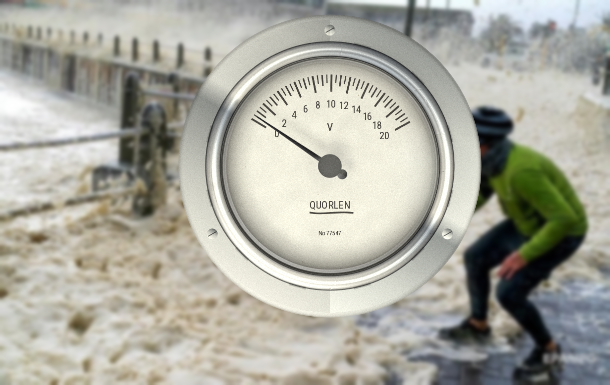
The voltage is 0.5 (V)
